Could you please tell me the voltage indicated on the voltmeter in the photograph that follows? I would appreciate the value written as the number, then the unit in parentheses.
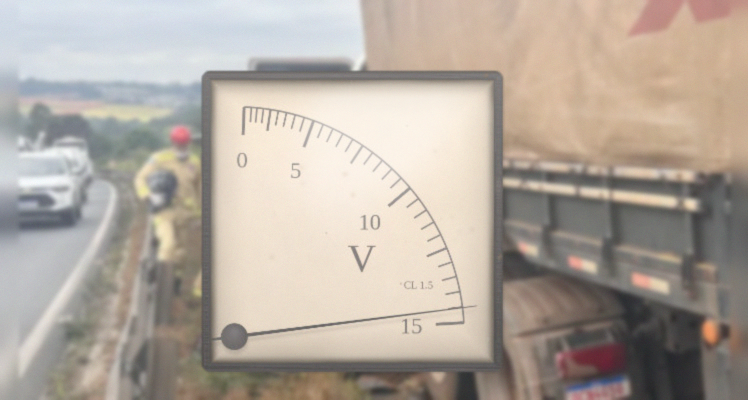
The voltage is 14.5 (V)
